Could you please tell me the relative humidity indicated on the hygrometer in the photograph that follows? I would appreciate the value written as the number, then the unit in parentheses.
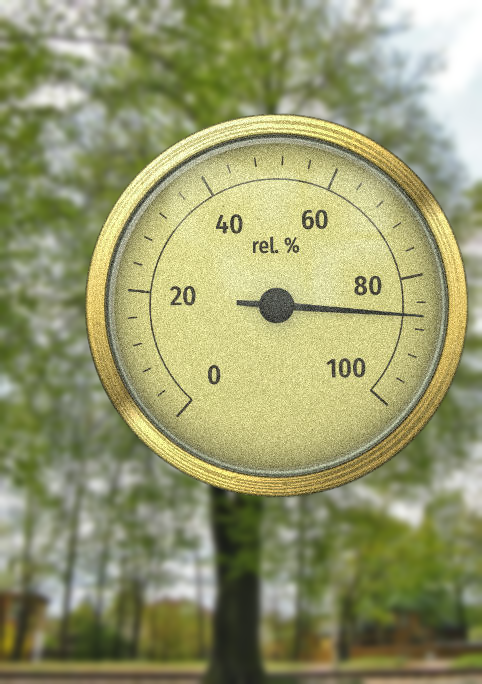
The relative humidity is 86 (%)
